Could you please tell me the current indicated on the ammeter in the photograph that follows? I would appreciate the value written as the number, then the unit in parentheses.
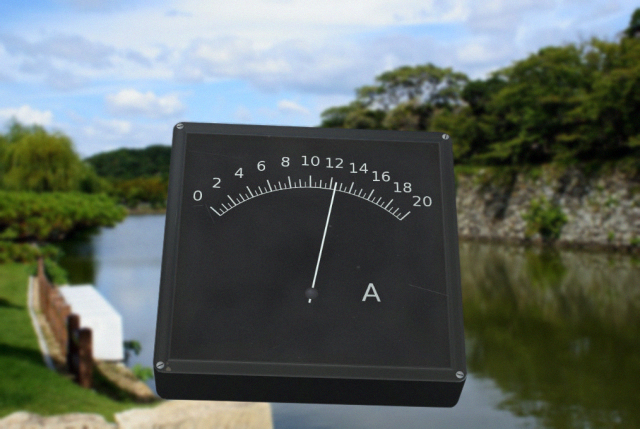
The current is 12.5 (A)
